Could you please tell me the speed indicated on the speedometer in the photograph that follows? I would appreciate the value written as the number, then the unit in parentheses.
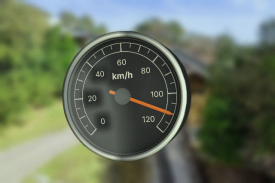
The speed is 110 (km/h)
